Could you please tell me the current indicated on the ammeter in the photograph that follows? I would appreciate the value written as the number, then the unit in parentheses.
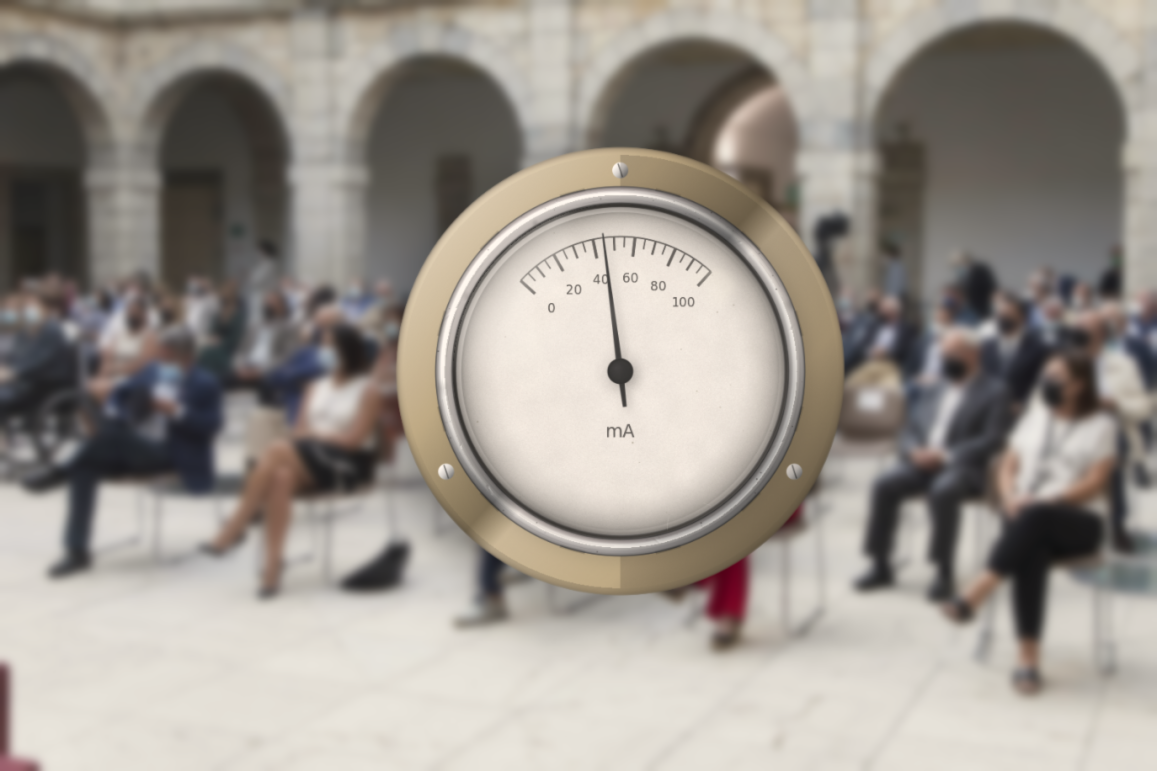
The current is 45 (mA)
